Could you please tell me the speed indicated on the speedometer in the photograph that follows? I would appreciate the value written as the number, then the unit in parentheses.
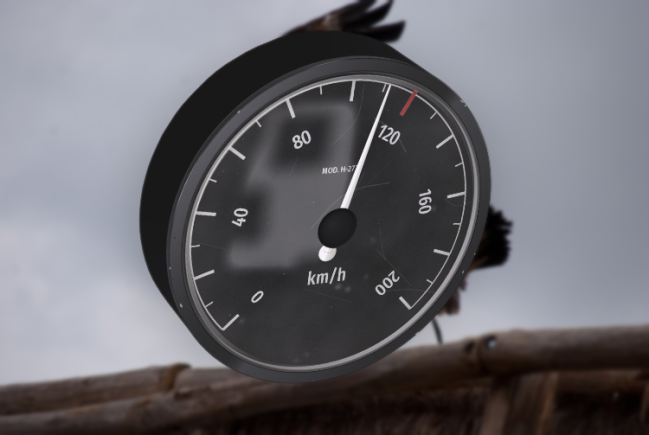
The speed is 110 (km/h)
